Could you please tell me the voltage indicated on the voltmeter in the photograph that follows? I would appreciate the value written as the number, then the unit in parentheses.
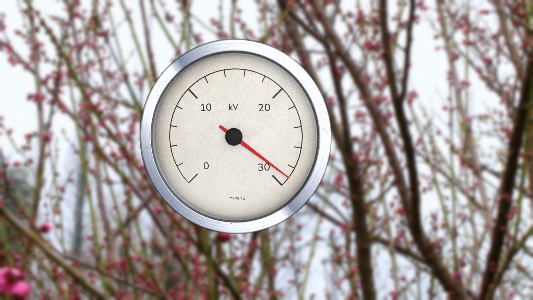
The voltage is 29 (kV)
